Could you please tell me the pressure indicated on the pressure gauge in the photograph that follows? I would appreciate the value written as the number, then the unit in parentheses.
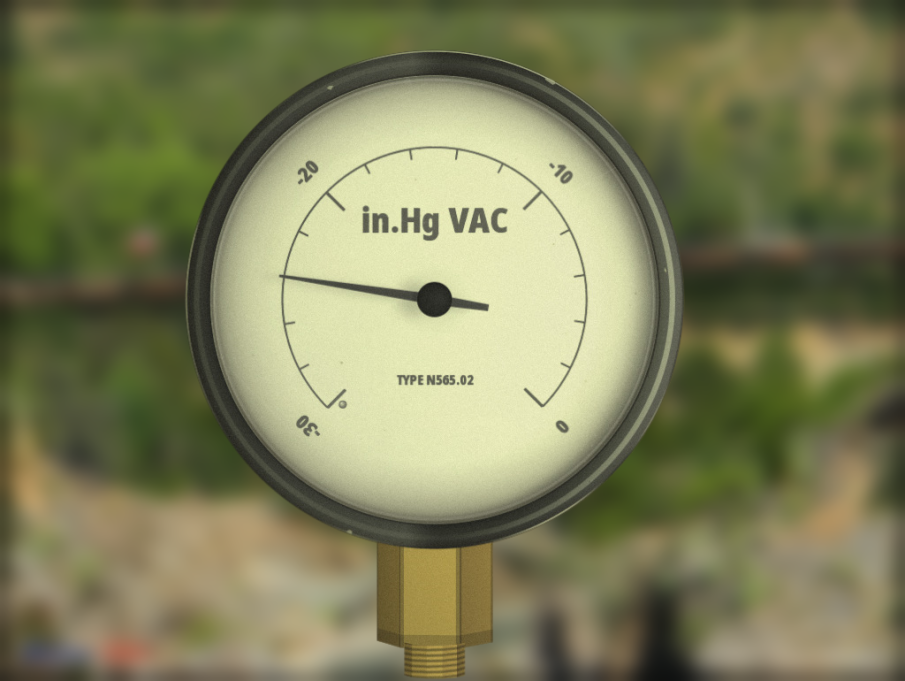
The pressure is -24 (inHg)
